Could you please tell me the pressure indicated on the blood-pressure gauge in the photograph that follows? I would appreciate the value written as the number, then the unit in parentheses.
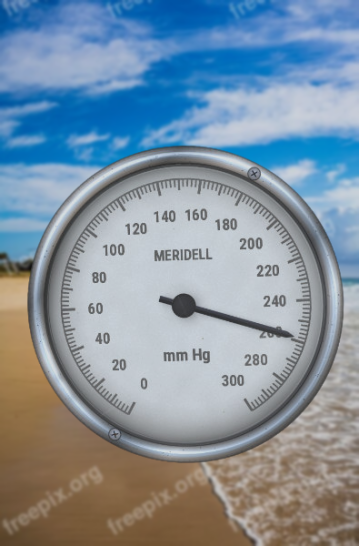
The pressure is 258 (mmHg)
